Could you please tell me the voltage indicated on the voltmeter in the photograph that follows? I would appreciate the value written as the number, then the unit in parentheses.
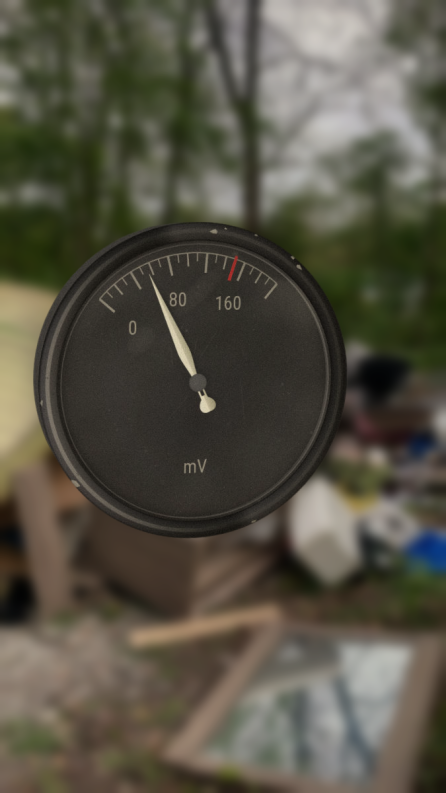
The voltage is 55 (mV)
